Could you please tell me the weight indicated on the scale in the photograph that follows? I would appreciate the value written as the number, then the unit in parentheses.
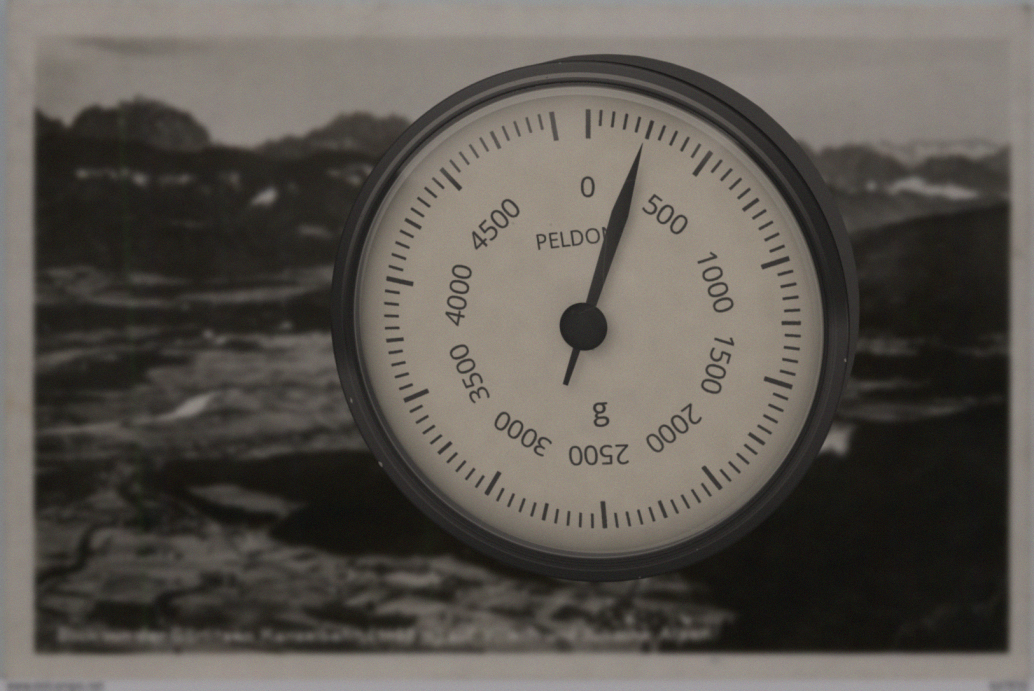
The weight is 250 (g)
